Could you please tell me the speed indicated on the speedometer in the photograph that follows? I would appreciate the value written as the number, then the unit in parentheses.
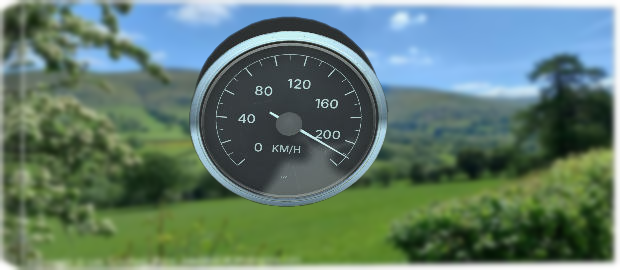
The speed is 210 (km/h)
